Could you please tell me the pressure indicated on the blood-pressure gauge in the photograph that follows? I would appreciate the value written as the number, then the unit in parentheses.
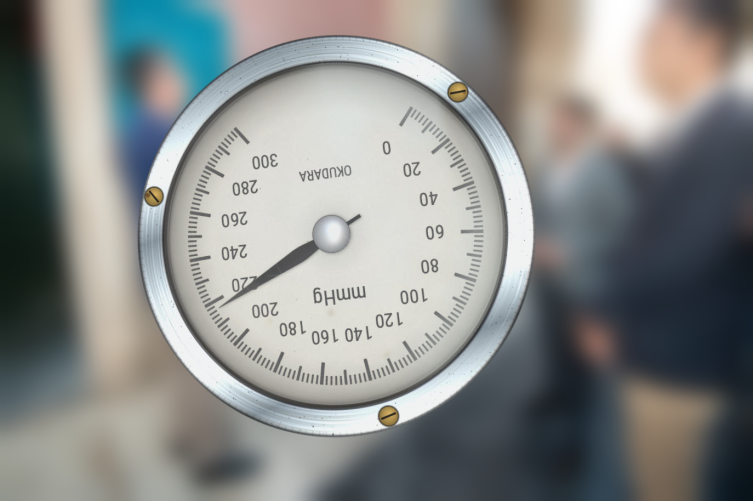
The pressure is 216 (mmHg)
